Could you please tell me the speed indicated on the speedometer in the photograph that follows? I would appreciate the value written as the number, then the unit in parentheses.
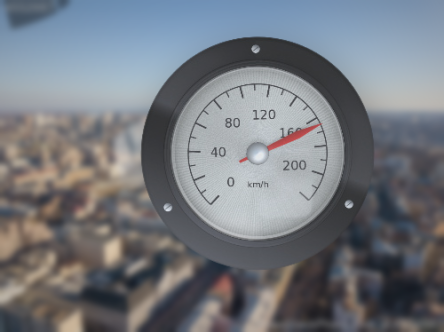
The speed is 165 (km/h)
